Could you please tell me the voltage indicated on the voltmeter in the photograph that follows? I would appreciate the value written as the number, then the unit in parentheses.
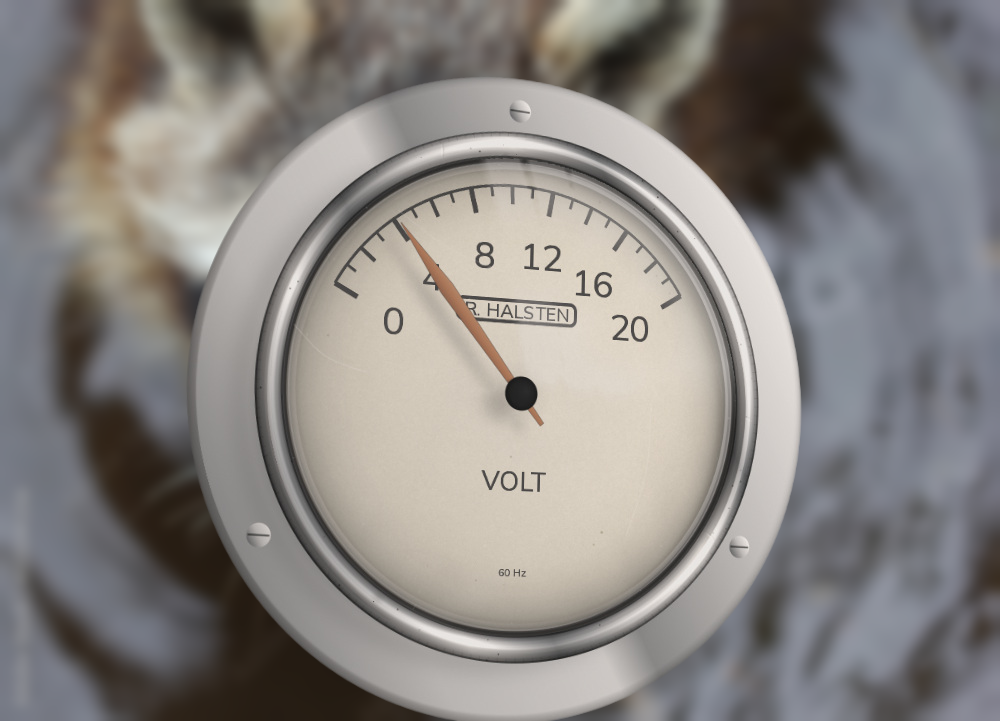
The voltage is 4 (V)
